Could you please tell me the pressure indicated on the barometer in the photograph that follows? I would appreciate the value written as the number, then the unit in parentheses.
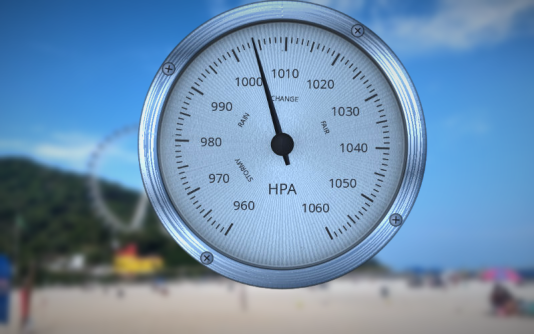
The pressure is 1004 (hPa)
